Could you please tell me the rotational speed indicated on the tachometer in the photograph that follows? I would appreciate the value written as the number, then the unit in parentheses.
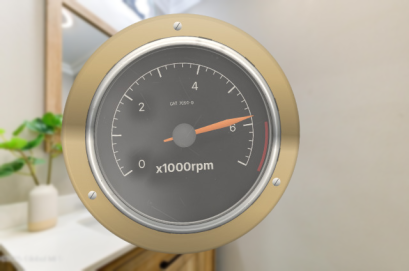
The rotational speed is 5800 (rpm)
